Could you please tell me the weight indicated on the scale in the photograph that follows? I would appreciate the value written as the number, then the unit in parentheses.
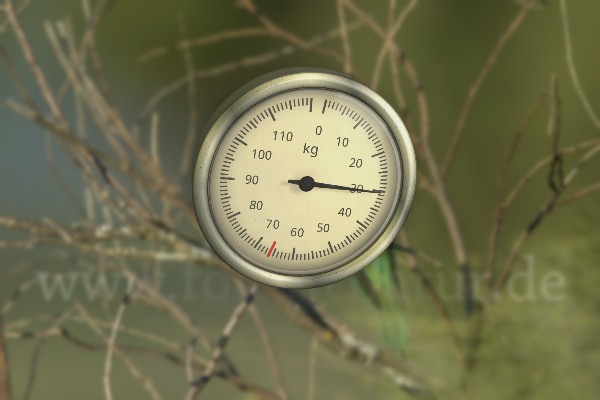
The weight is 30 (kg)
